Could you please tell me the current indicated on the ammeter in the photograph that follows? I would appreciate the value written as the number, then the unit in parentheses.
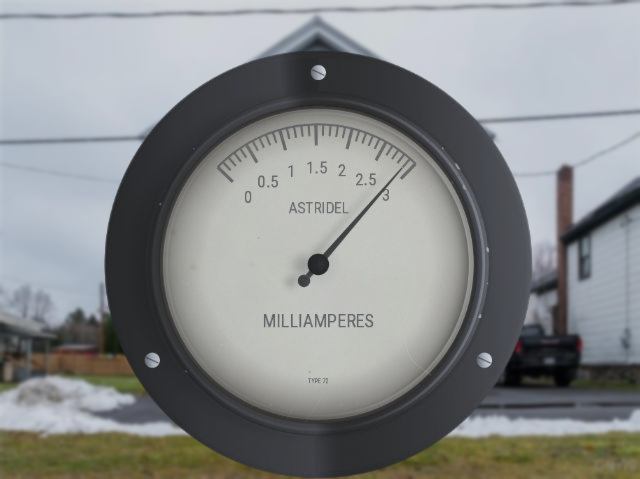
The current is 2.9 (mA)
